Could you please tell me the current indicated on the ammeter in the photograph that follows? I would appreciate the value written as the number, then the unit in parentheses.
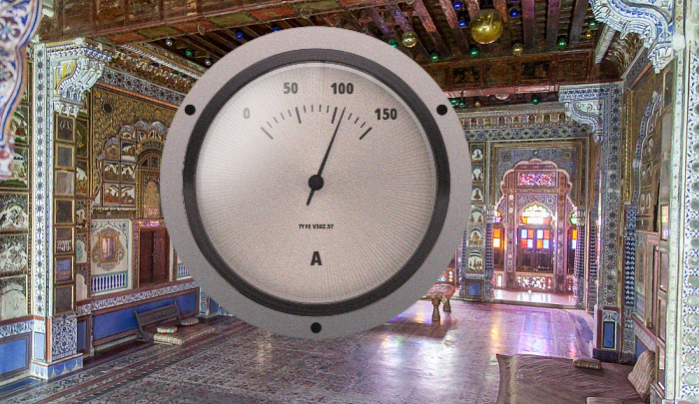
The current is 110 (A)
